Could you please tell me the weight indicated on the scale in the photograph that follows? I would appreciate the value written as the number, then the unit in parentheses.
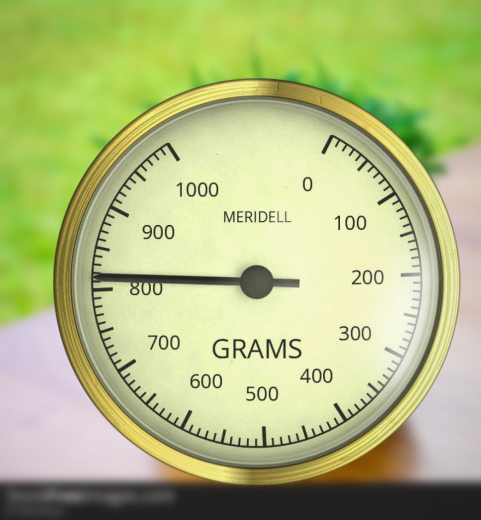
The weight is 815 (g)
